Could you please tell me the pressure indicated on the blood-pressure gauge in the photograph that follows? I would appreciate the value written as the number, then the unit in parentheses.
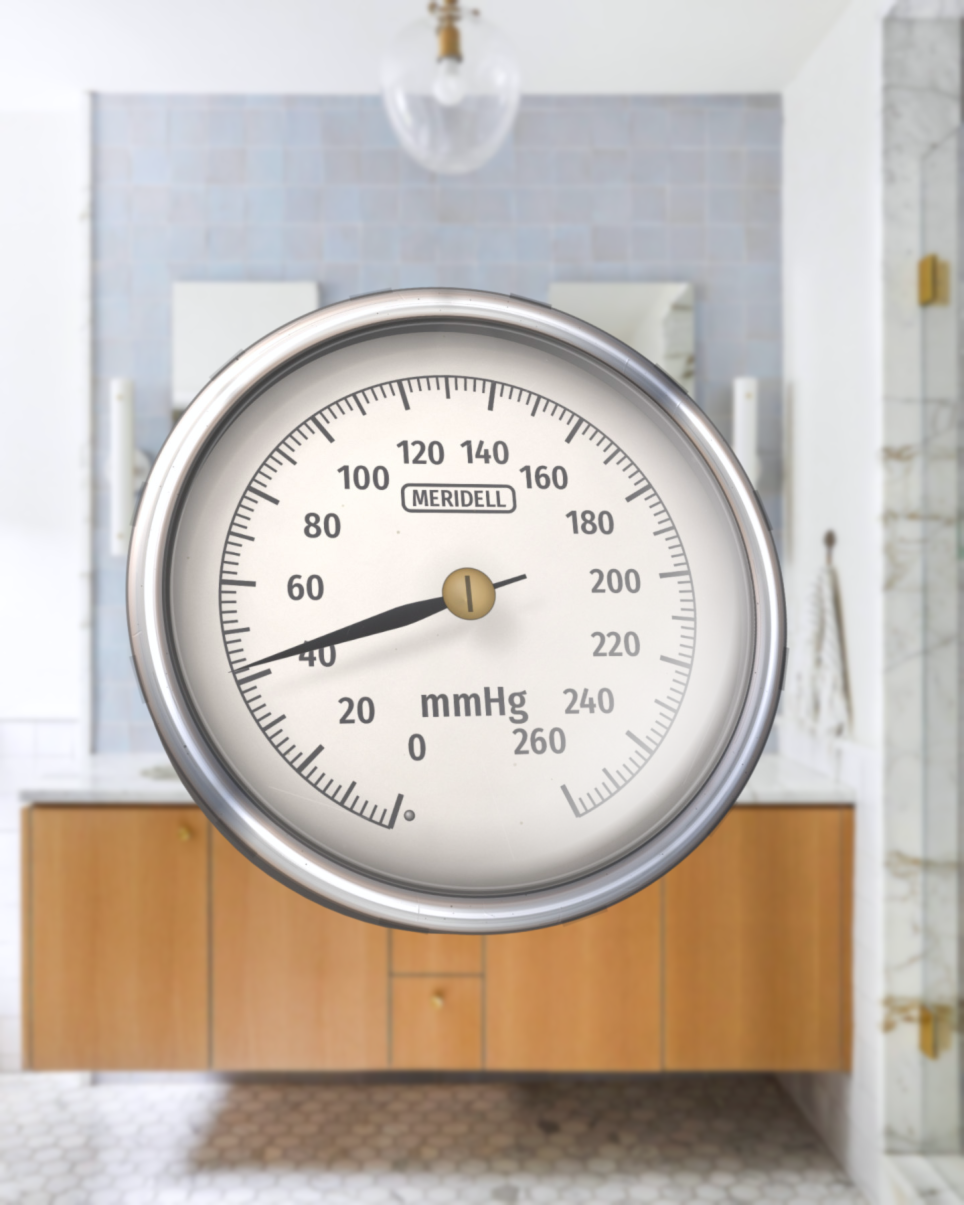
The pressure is 42 (mmHg)
